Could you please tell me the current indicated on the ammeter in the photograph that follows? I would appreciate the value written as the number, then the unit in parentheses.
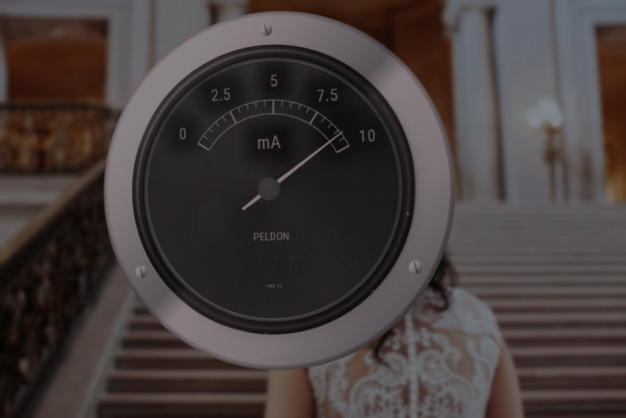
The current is 9.25 (mA)
